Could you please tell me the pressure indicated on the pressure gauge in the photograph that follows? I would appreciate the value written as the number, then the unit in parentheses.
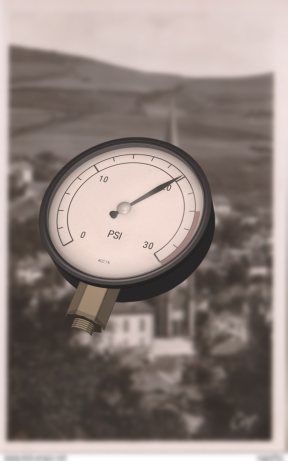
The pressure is 20 (psi)
